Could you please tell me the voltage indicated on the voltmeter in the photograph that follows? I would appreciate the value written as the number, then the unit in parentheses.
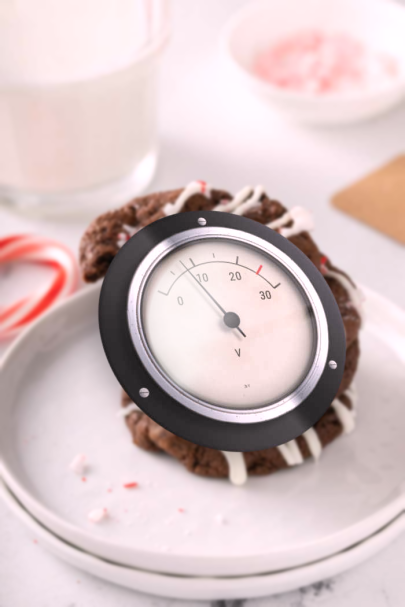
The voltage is 7.5 (V)
